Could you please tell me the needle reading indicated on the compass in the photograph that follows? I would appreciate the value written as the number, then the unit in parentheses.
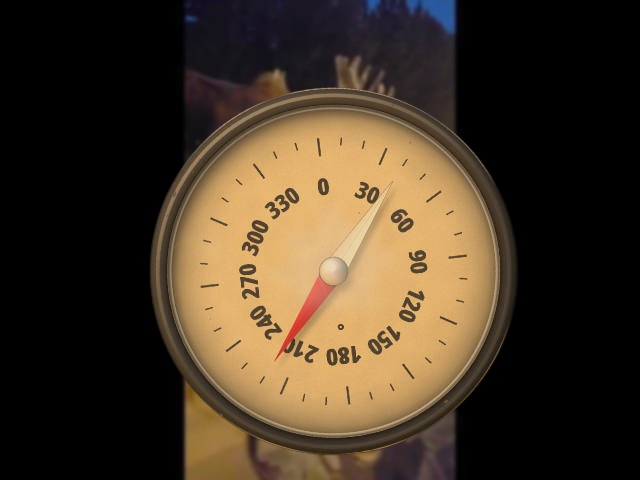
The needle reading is 220 (°)
